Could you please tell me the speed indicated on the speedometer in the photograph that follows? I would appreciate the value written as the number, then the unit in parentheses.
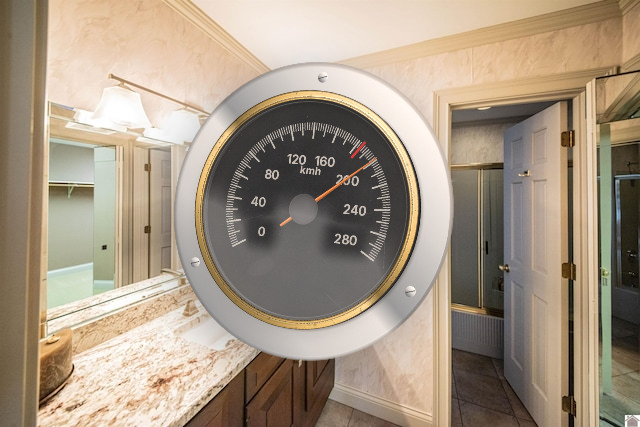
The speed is 200 (km/h)
